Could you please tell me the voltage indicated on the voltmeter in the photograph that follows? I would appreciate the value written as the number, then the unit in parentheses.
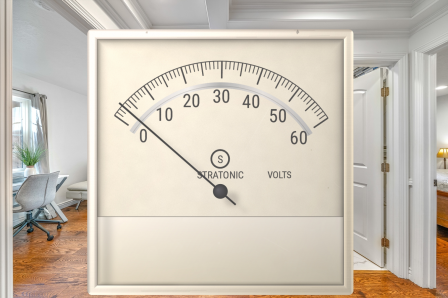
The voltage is 3 (V)
